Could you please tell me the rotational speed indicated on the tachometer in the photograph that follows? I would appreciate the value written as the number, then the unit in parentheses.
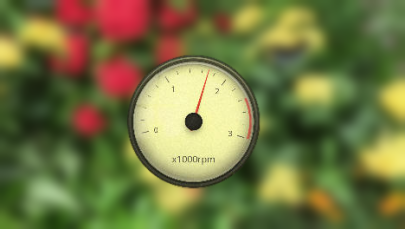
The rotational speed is 1700 (rpm)
